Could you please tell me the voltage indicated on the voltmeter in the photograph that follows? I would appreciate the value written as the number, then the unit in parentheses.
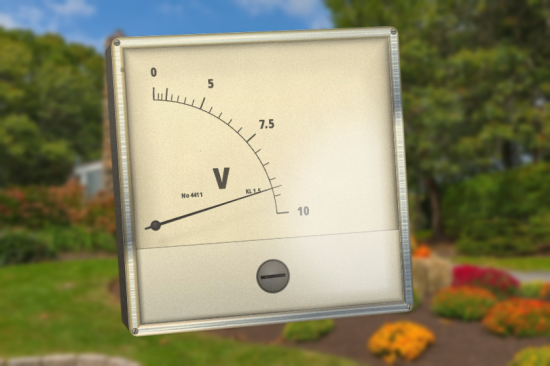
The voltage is 9.25 (V)
